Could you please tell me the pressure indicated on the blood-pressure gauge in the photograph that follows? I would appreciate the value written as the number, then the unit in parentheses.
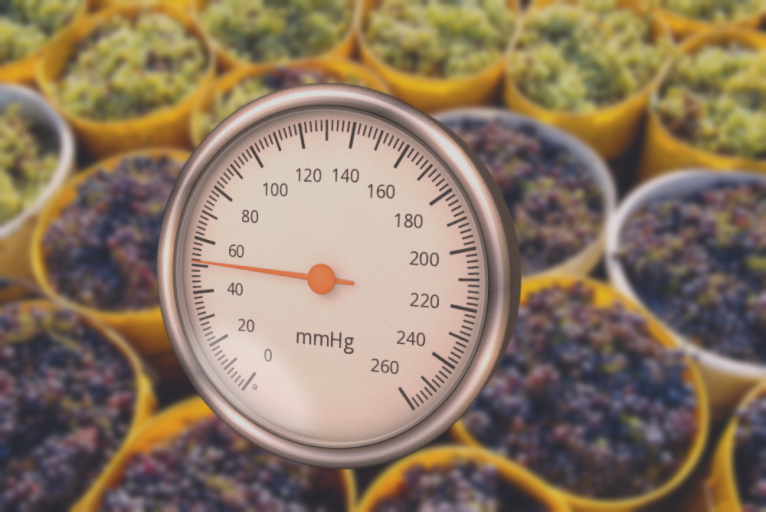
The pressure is 52 (mmHg)
